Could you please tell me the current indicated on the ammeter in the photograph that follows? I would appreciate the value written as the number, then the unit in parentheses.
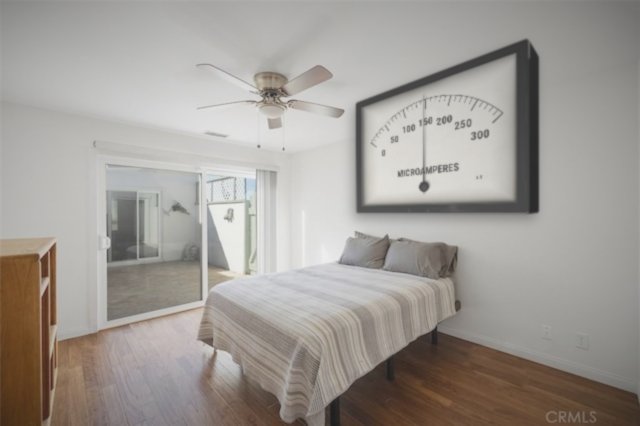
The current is 150 (µA)
